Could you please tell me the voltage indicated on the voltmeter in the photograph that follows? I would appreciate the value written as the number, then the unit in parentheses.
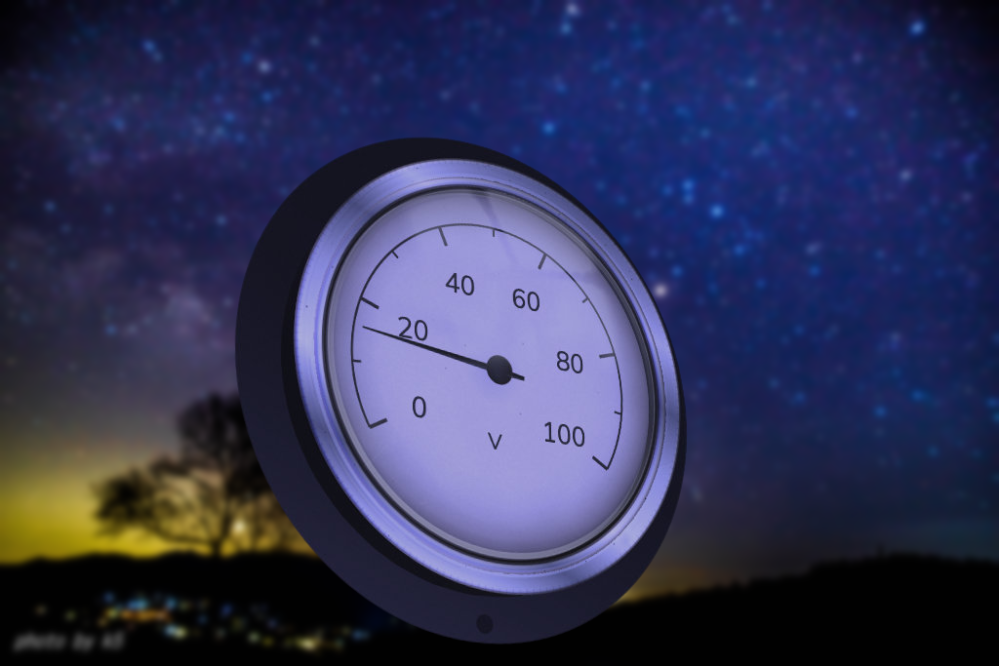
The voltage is 15 (V)
